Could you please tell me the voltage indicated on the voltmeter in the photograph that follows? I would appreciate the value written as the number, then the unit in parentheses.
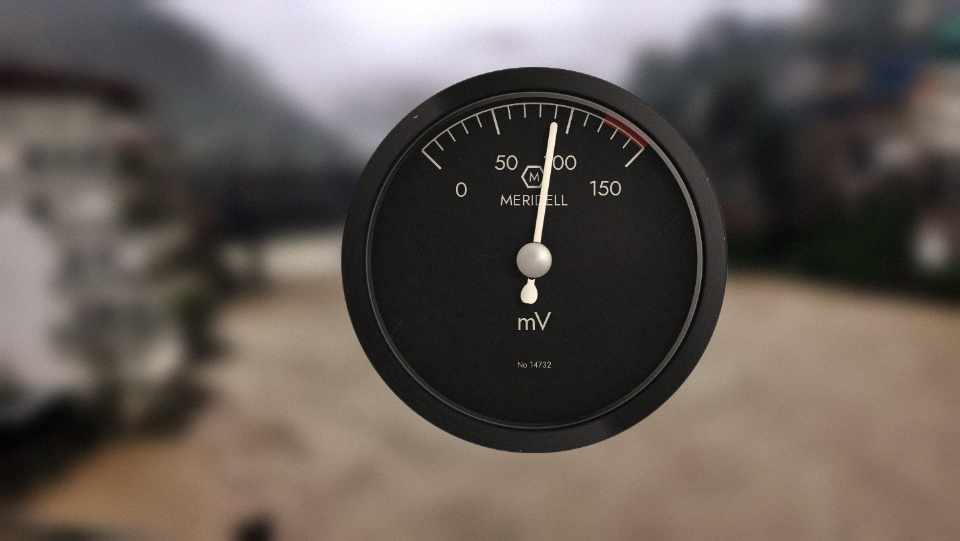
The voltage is 90 (mV)
